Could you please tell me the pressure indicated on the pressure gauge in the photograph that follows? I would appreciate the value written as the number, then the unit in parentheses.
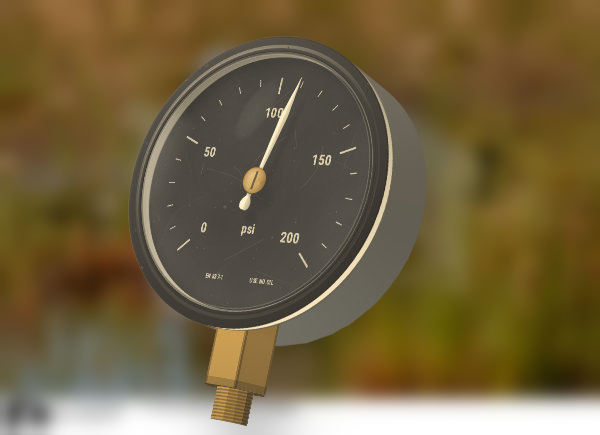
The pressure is 110 (psi)
